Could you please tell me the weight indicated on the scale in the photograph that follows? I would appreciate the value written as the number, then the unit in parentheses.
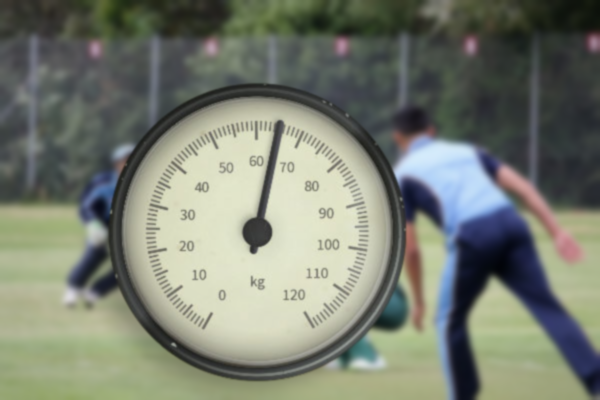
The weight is 65 (kg)
